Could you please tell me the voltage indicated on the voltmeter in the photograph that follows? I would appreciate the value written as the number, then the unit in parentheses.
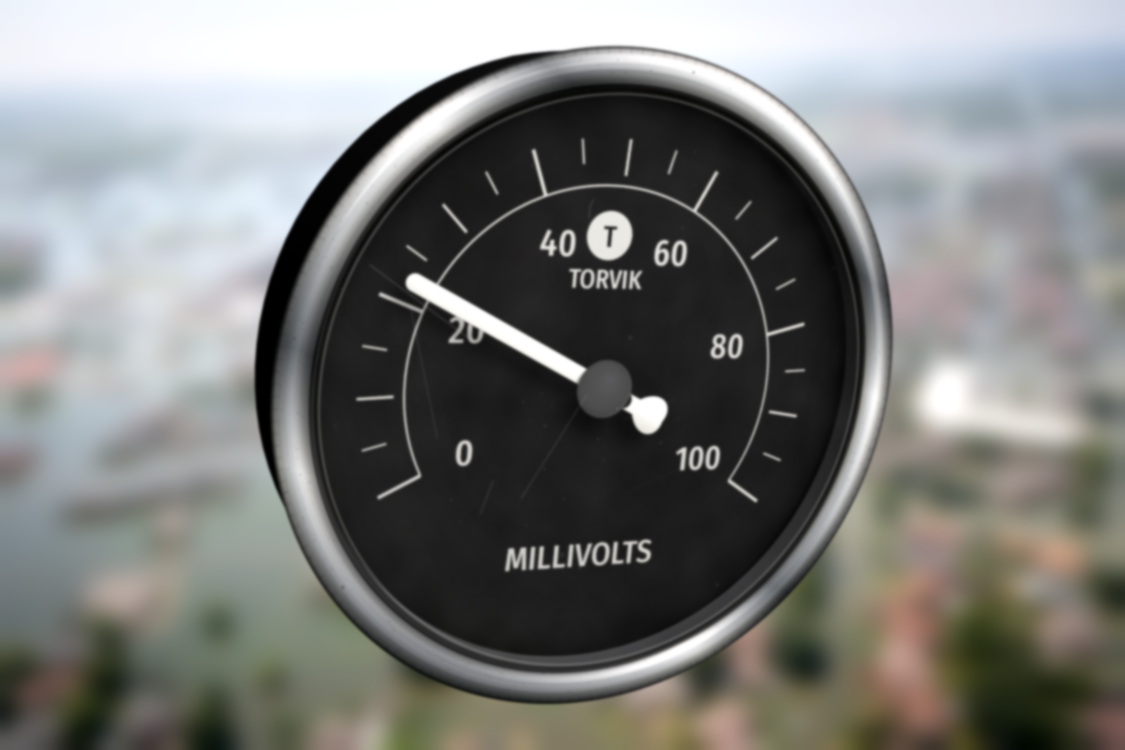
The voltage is 22.5 (mV)
